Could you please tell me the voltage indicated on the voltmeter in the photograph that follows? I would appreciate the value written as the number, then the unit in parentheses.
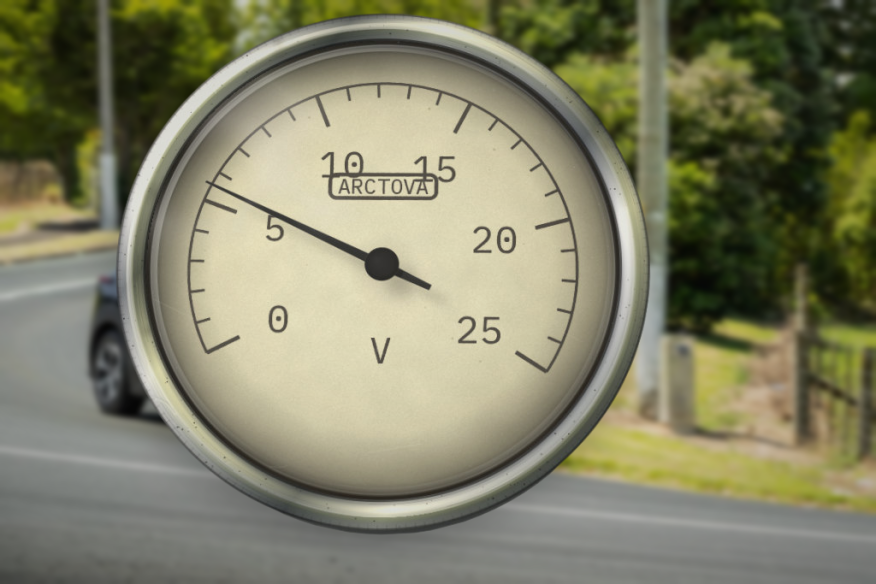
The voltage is 5.5 (V)
